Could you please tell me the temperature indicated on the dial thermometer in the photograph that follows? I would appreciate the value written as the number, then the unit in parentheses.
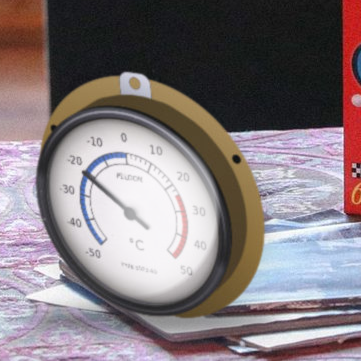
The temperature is -20 (°C)
